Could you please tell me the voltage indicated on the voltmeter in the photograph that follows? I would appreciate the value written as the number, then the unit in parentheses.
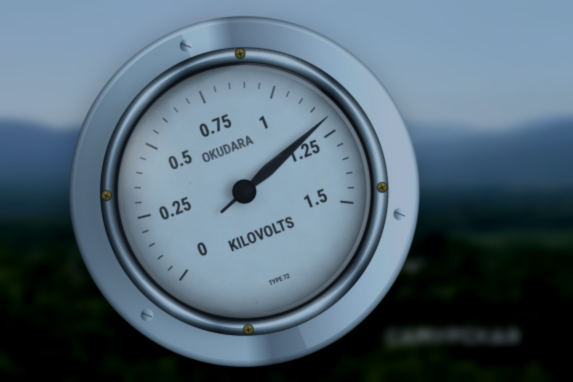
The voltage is 1.2 (kV)
